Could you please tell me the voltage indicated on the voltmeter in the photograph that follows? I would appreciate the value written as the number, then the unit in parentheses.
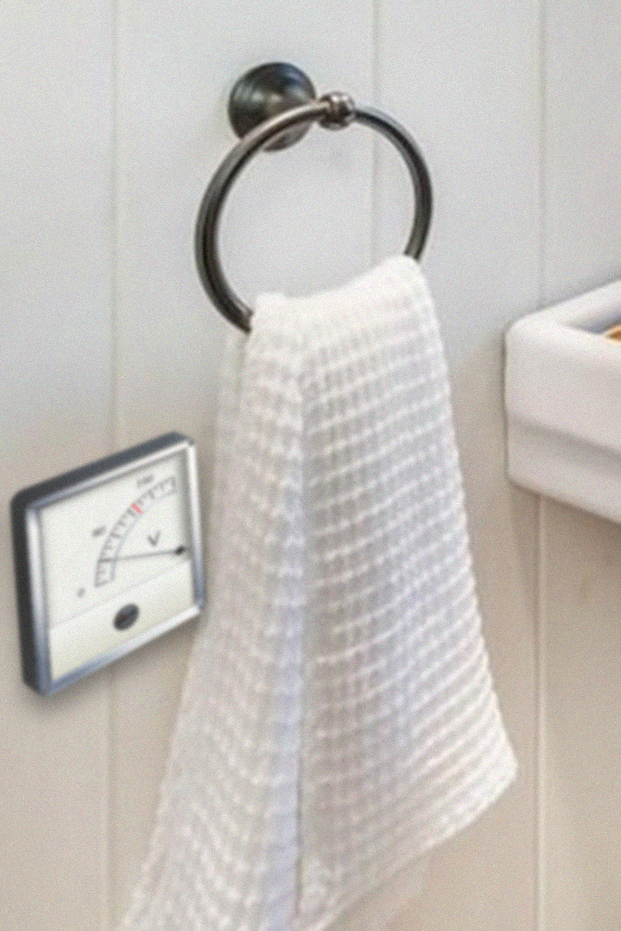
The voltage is 40 (V)
